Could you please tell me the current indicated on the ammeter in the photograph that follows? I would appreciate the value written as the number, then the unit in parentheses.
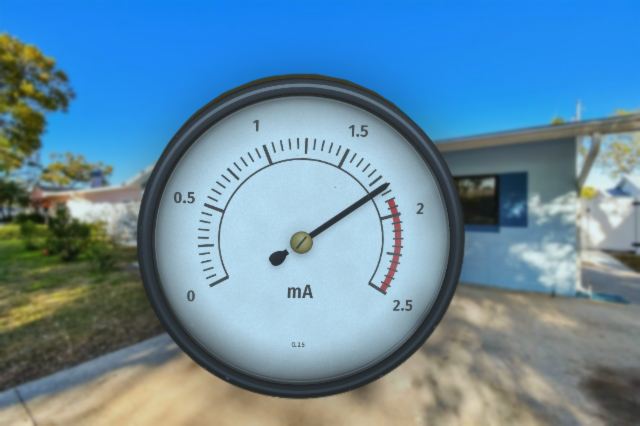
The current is 1.8 (mA)
